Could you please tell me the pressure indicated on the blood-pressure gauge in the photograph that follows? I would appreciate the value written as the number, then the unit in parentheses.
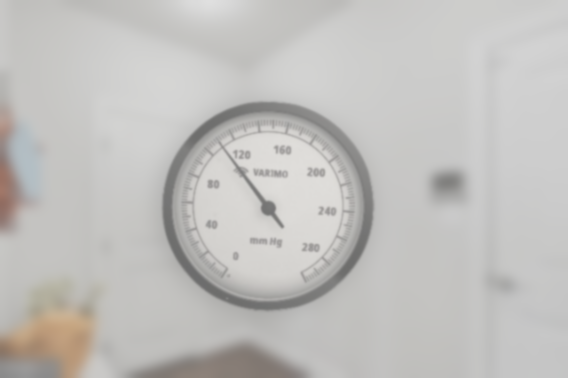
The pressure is 110 (mmHg)
